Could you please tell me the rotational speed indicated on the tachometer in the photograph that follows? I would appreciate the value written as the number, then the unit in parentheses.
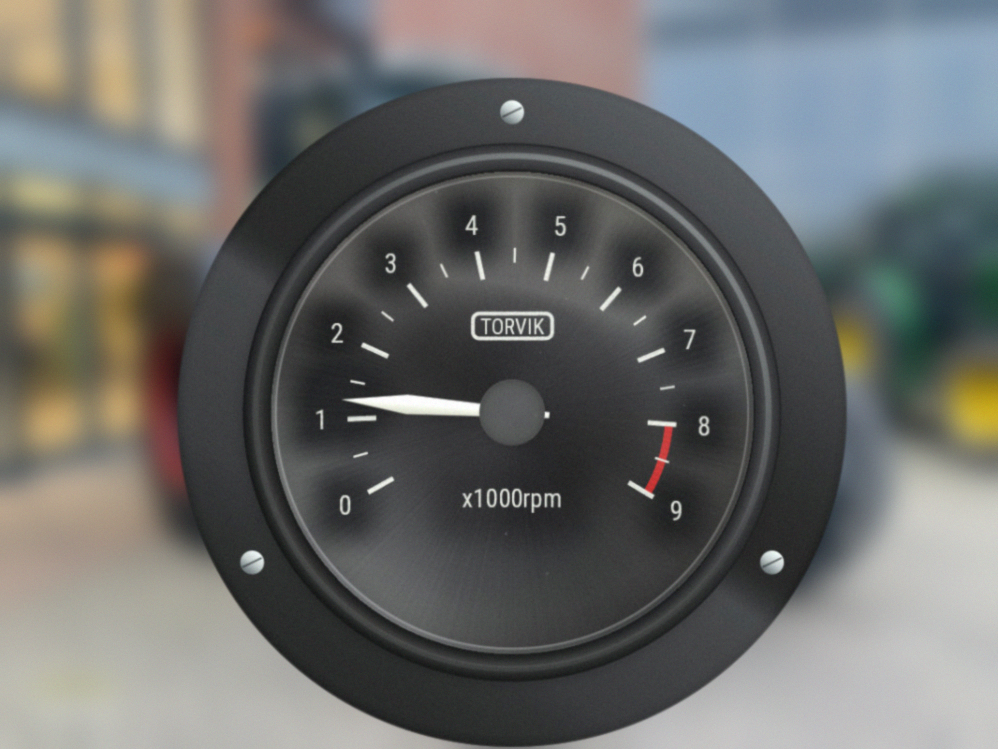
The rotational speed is 1250 (rpm)
